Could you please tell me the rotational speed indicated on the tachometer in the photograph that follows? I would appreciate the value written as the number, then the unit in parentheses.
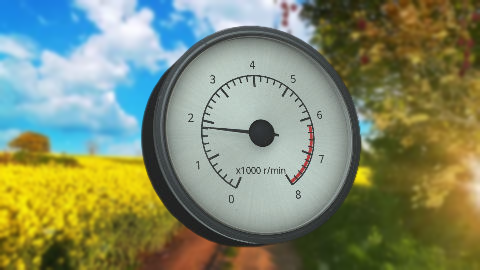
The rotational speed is 1800 (rpm)
